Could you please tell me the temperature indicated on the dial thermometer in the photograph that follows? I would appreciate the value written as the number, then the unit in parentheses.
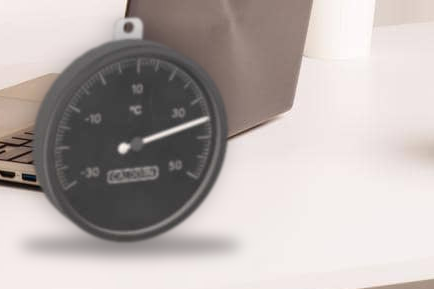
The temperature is 35 (°C)
